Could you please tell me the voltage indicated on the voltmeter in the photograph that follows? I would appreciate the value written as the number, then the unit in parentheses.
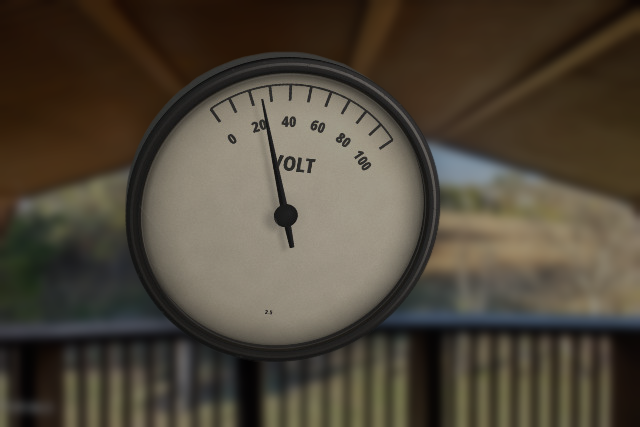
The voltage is 25 (V)
